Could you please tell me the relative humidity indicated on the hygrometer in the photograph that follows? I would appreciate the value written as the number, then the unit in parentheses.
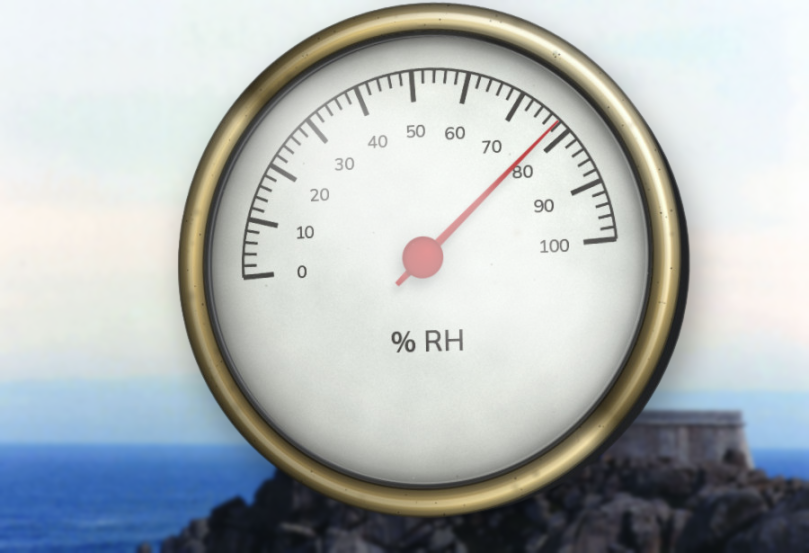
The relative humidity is 78 (%)
